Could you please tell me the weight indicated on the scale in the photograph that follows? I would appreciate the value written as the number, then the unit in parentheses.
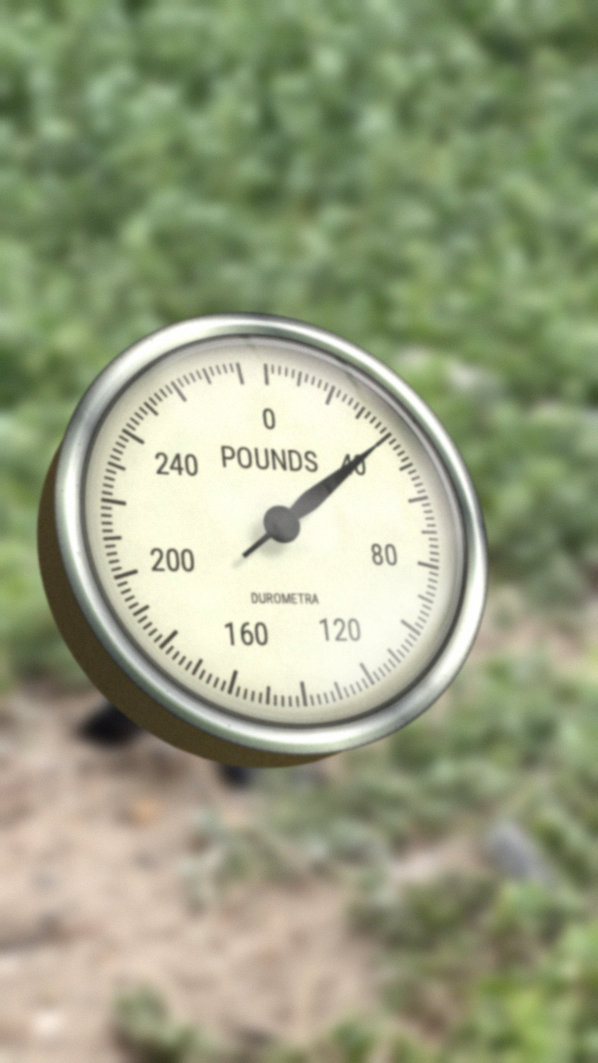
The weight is 40 (lb)
